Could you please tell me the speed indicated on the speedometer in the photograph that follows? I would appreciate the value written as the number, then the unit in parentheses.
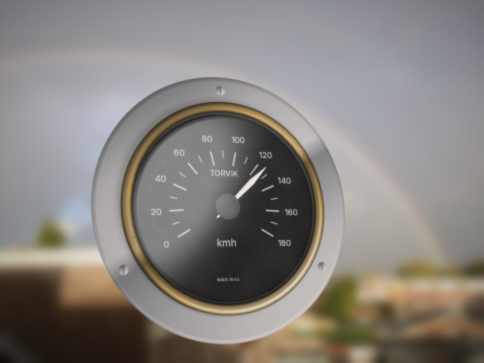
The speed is 125 (km/h)
